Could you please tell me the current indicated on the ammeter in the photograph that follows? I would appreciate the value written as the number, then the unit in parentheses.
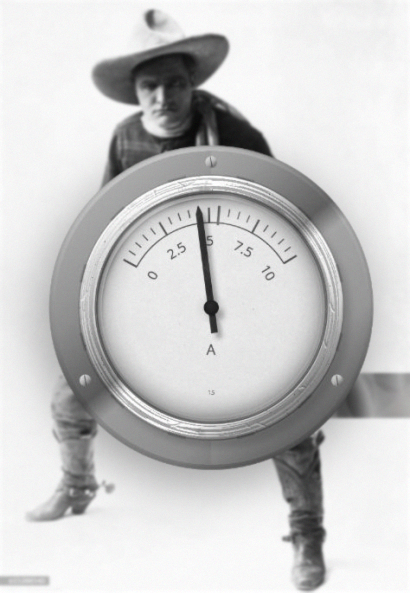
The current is 4.5 (A)
